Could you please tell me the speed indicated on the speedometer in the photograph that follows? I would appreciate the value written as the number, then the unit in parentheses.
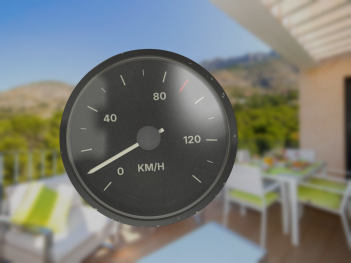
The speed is 10 (km/h)
